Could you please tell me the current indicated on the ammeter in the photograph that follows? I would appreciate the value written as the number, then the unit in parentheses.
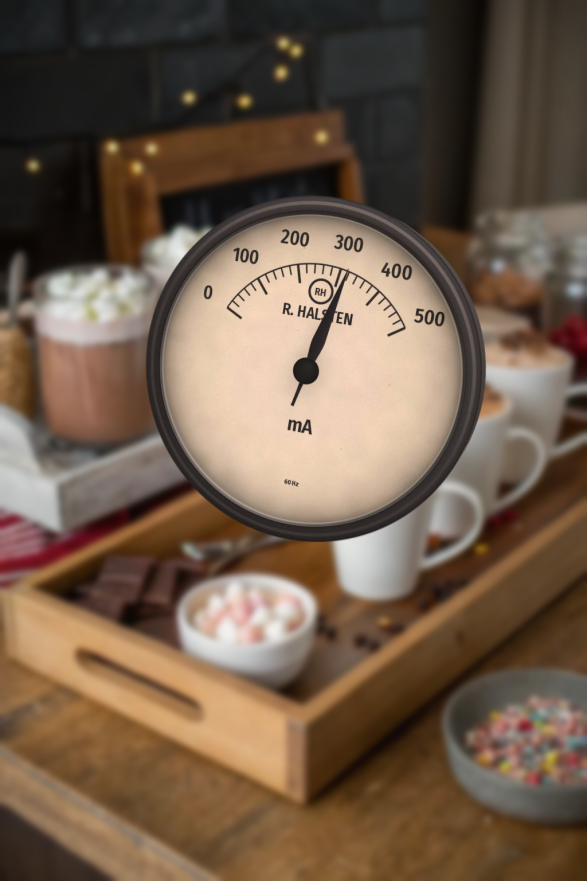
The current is 320 (mA)
